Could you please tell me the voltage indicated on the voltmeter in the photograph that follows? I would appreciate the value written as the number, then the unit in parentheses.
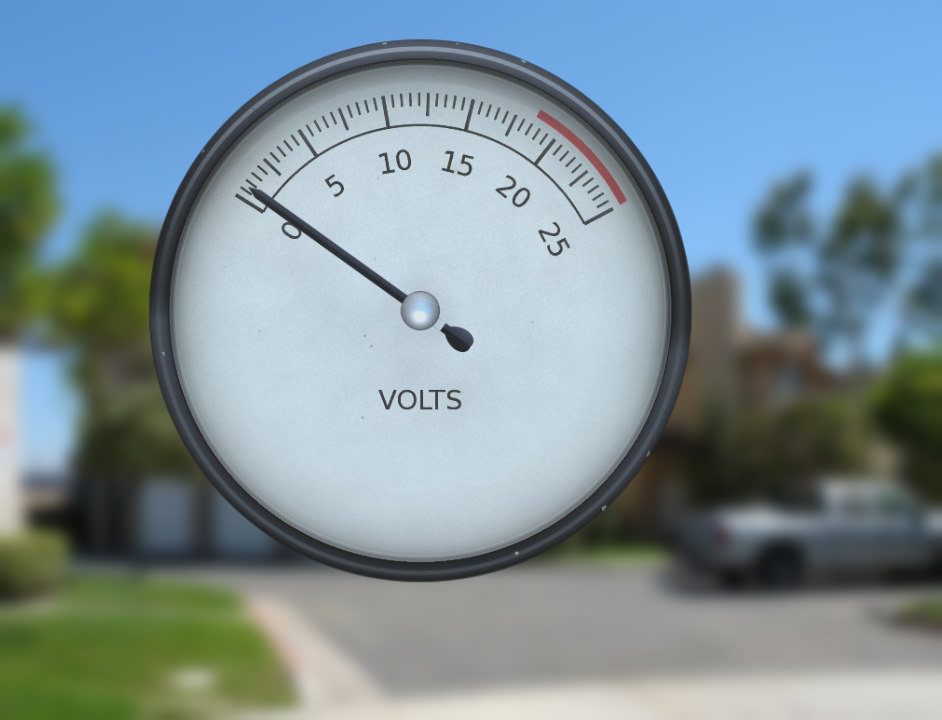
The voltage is 0.75 (V)
